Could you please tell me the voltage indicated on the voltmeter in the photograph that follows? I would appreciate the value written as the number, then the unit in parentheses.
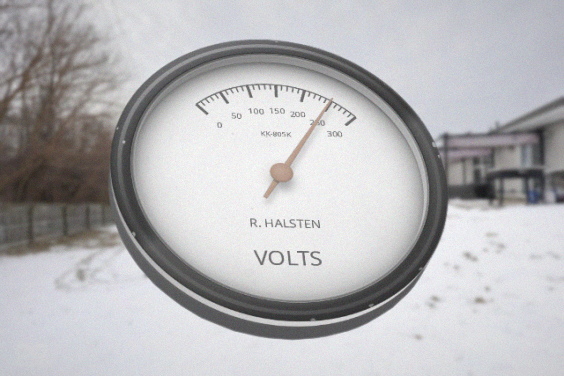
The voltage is 250 (V)
